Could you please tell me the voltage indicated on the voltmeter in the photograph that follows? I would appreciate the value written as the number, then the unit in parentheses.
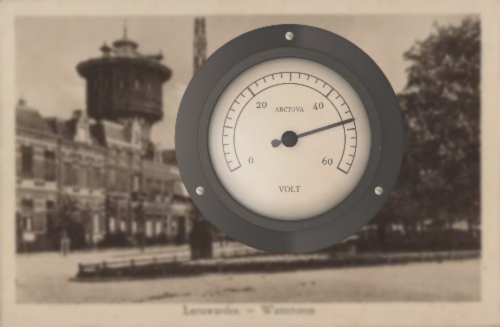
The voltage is 48 (V)
